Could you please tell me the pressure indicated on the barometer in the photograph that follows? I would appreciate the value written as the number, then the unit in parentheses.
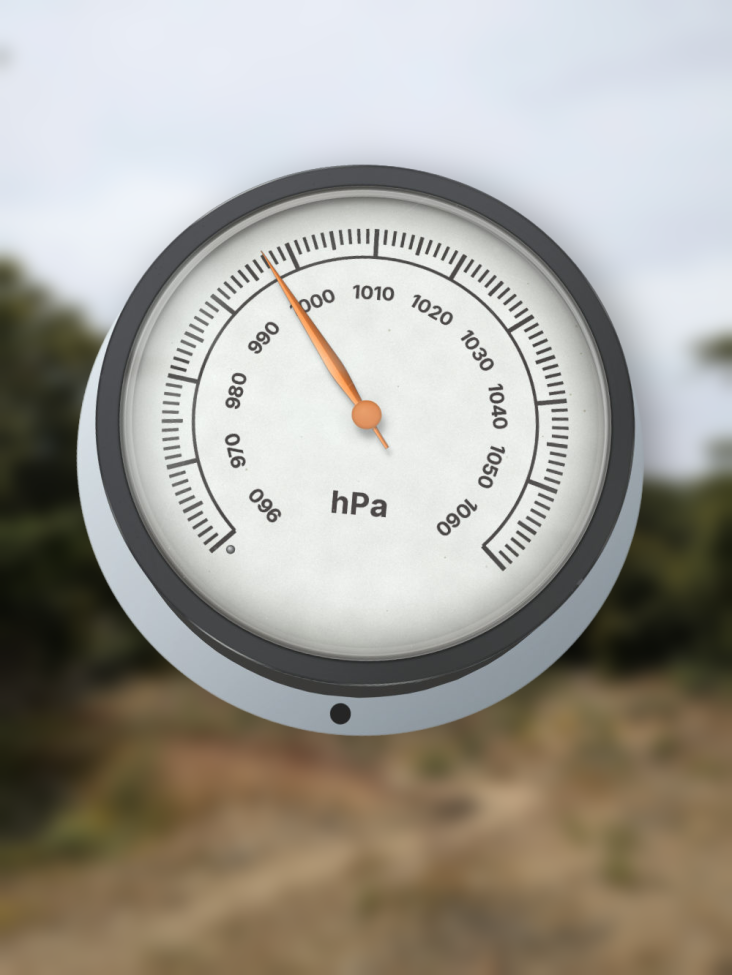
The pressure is 997 (hPa)
